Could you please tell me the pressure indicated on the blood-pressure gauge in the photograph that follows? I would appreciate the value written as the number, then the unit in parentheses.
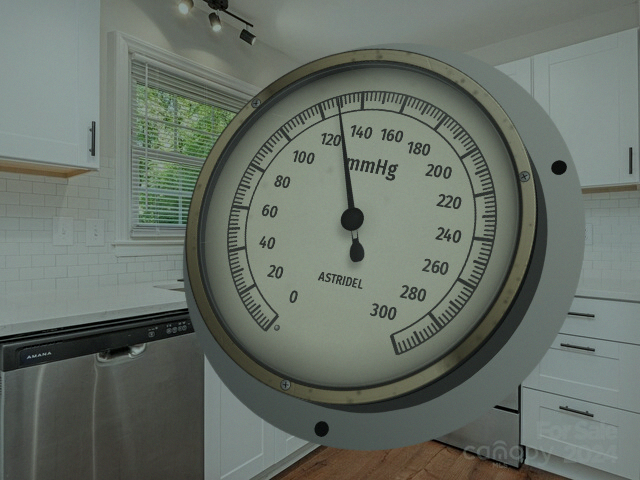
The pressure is 130 (mmHg)
